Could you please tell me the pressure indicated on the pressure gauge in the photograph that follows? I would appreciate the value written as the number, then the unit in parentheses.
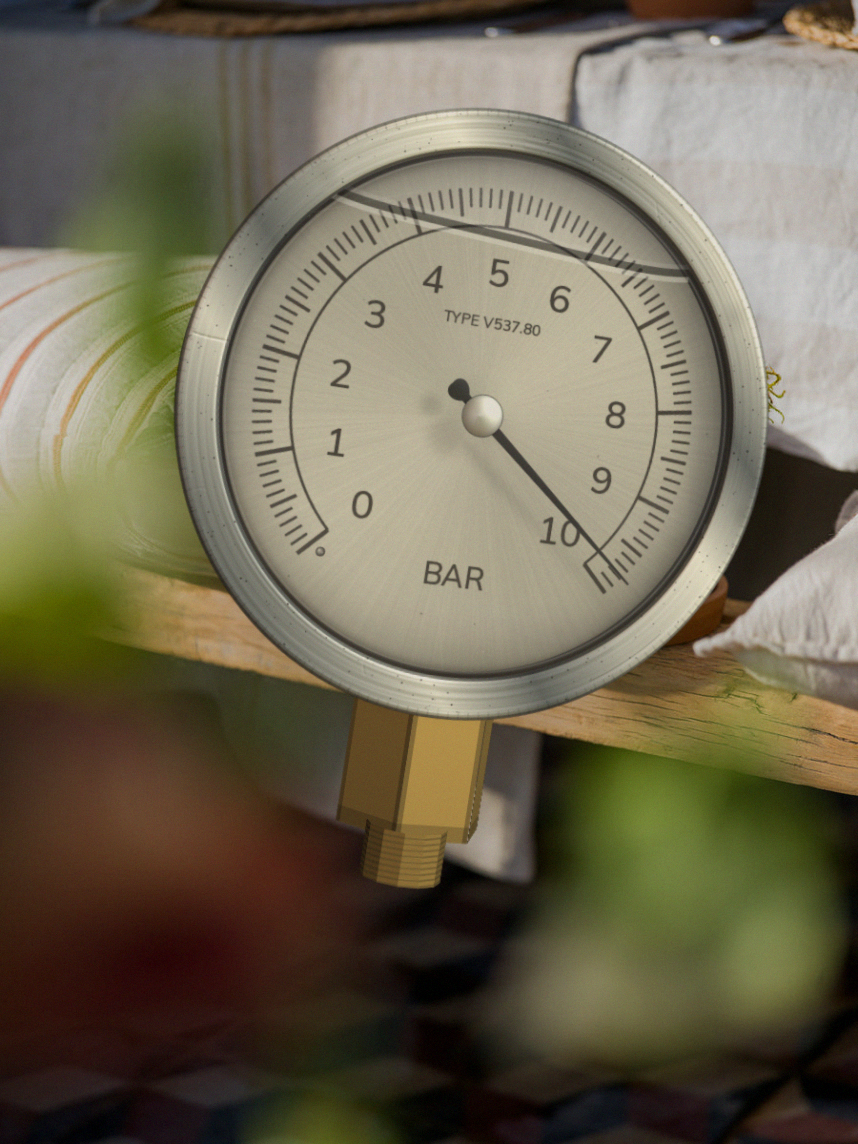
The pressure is 9.8 (bar)
